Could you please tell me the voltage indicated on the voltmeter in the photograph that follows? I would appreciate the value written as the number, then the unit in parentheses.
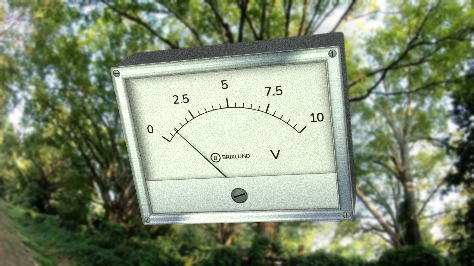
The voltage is 1 (V)
